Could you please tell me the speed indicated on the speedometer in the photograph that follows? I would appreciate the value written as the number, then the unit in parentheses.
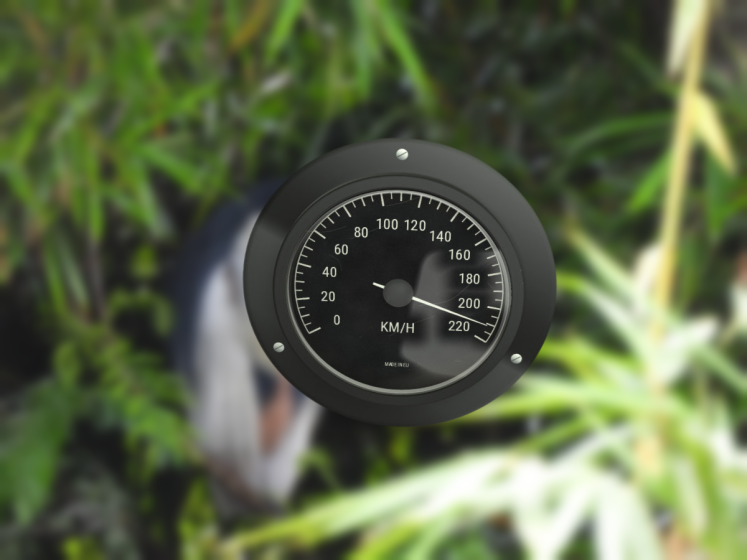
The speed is 210 (km/h)
